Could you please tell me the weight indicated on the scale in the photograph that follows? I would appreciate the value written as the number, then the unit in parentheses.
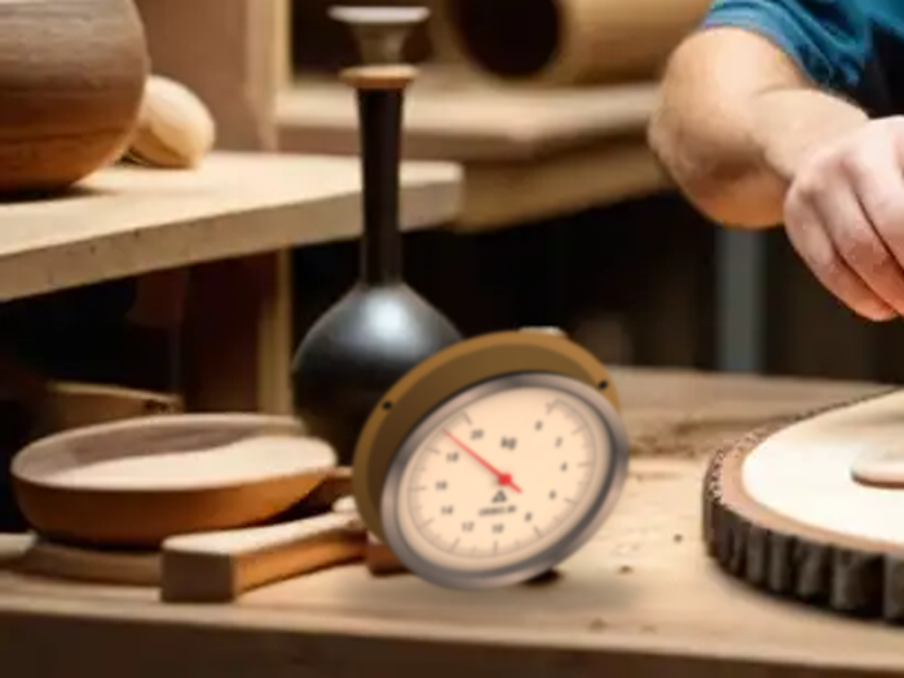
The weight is 19 (kg)
